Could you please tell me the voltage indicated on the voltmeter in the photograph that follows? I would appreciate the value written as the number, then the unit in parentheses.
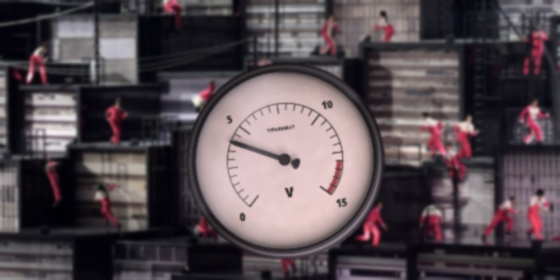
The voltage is 4 (V)
